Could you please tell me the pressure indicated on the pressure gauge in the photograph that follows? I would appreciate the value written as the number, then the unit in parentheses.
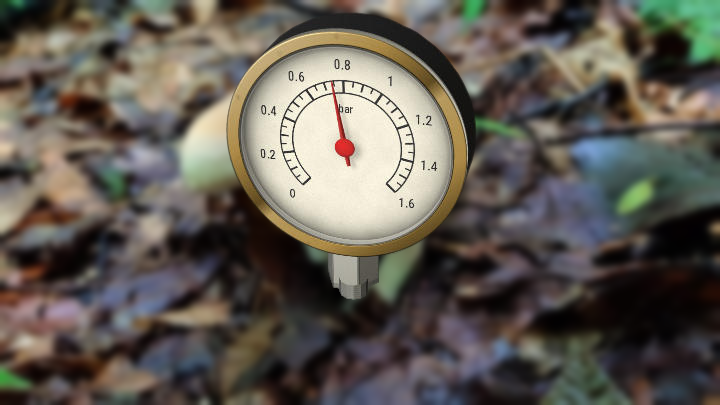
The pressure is 0.75 (bar)
